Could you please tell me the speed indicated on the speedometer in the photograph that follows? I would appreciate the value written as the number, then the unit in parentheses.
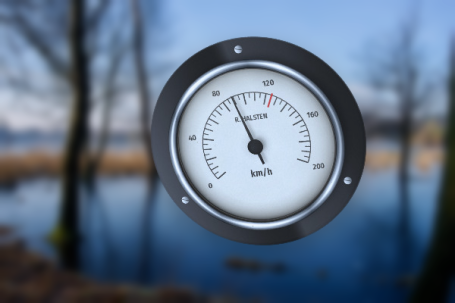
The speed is 90 (km/h)
